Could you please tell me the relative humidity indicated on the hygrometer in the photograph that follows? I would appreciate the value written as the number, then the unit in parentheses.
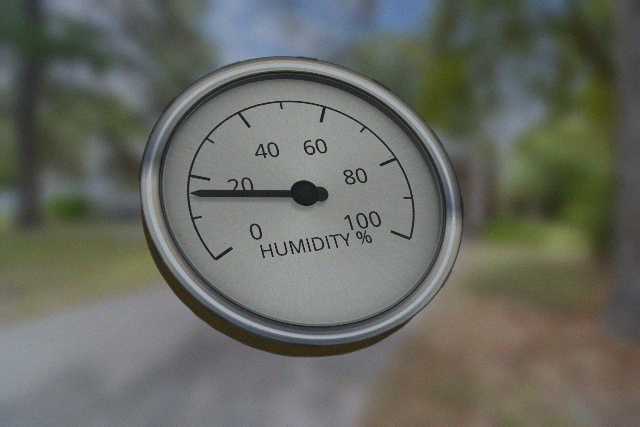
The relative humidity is 15 (%)
